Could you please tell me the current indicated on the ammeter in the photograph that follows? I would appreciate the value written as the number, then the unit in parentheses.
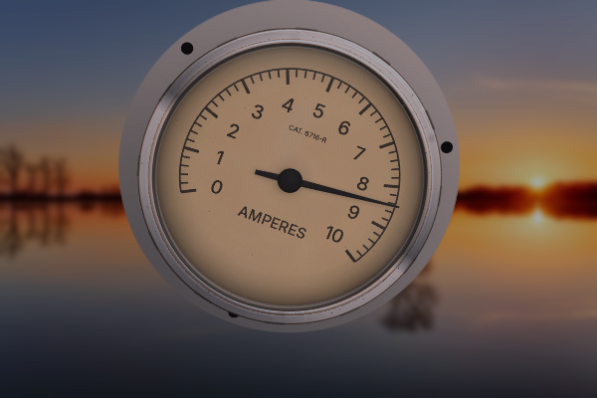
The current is 8.4 (A)
